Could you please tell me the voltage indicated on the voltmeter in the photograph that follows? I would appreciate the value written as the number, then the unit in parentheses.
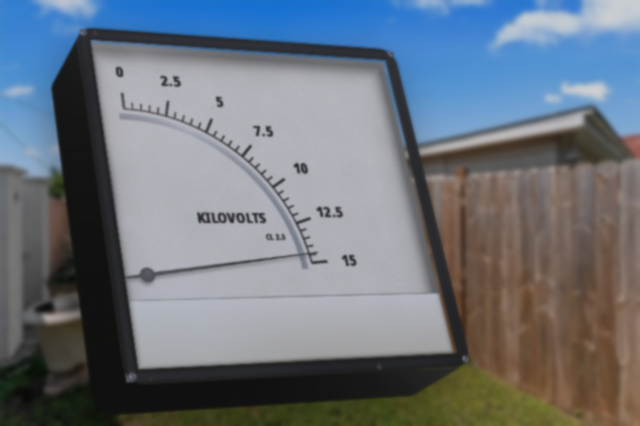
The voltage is 14.5 (kV)
